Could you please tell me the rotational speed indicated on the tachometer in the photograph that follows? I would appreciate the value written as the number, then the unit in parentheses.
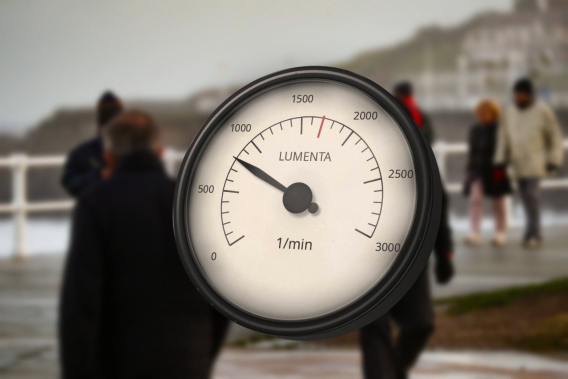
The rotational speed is 800 (rpm)
